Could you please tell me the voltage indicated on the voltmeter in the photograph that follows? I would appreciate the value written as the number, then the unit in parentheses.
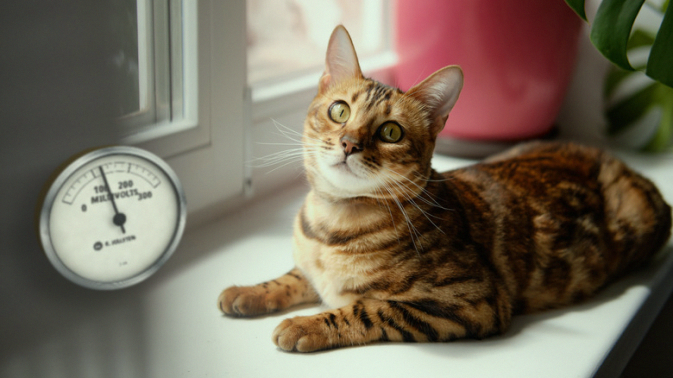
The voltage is 120 (mV)
